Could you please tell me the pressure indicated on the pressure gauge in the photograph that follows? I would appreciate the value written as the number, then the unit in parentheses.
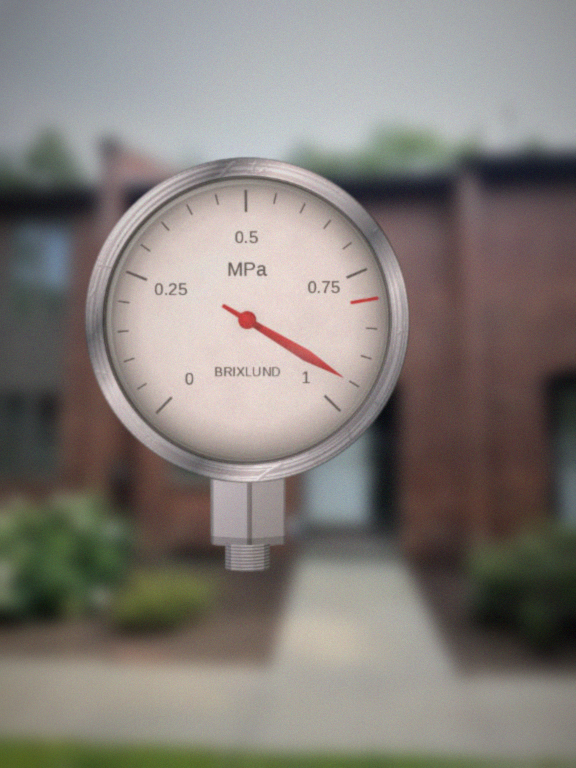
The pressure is 0.95 (MPa)
